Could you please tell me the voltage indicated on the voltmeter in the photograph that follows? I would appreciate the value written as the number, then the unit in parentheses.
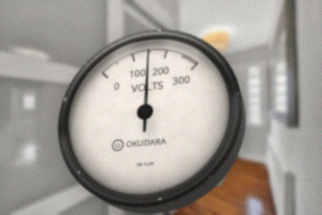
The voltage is 150 (V)
